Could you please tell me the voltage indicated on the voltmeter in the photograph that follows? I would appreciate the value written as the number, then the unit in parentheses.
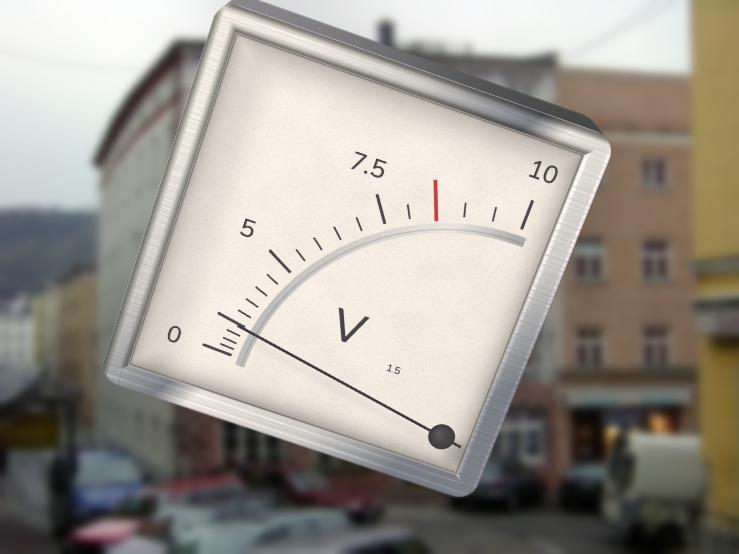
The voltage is 2.5 (V)
